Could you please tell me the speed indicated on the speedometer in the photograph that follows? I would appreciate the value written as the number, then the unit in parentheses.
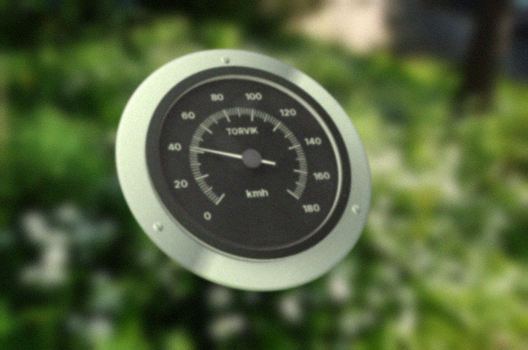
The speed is 40 (km/h)
